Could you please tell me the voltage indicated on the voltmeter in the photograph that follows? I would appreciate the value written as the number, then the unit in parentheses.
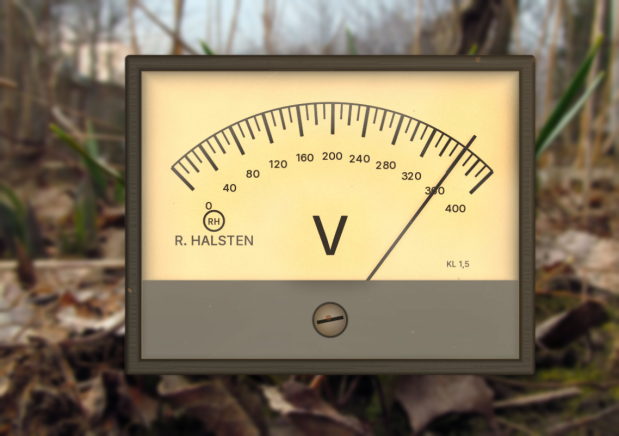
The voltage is 360 (V)
